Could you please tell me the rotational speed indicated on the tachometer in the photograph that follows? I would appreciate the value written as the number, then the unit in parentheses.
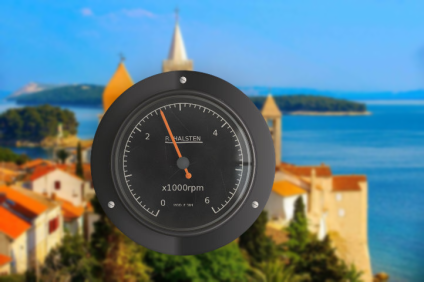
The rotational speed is 2600 (rpm)
